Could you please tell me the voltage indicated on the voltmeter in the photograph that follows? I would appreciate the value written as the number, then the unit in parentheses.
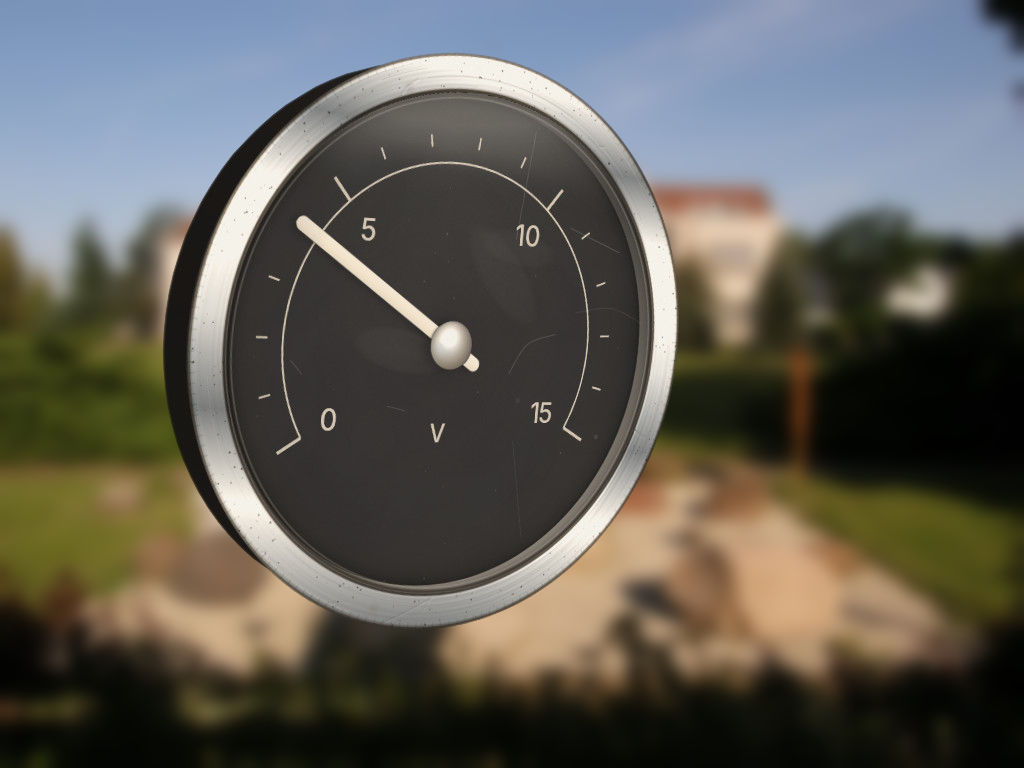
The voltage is 4 (V)
